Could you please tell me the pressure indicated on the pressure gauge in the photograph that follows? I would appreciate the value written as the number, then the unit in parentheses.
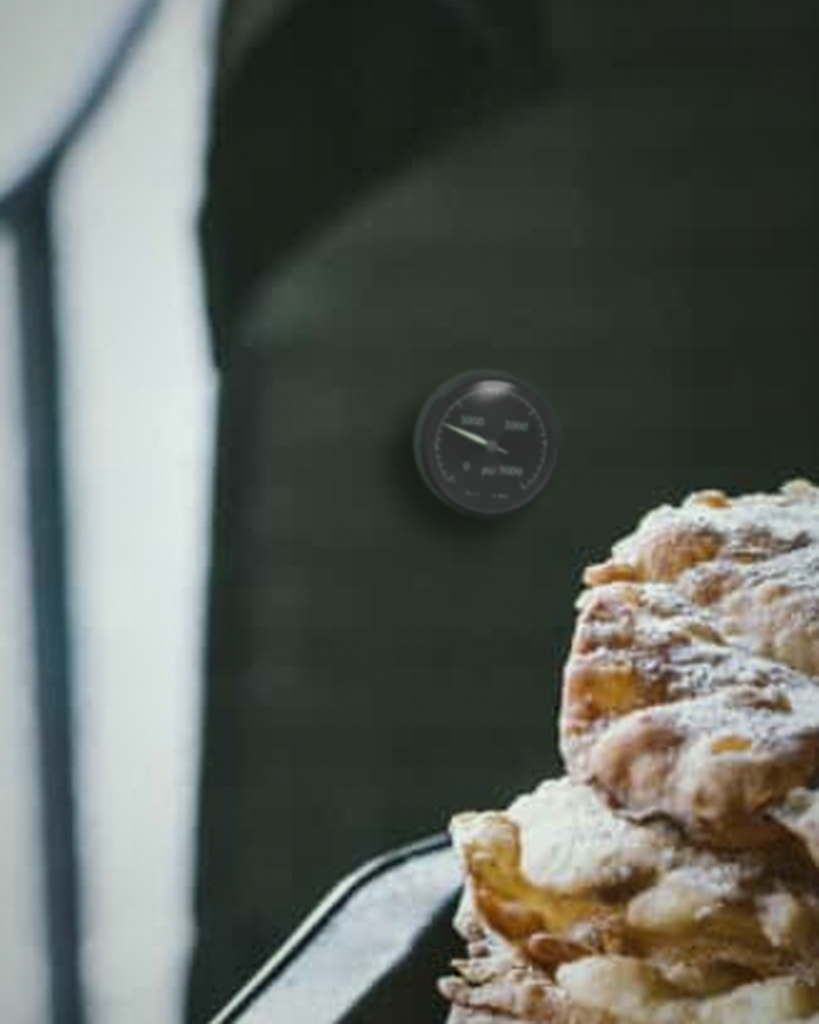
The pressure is 700 (psi)
